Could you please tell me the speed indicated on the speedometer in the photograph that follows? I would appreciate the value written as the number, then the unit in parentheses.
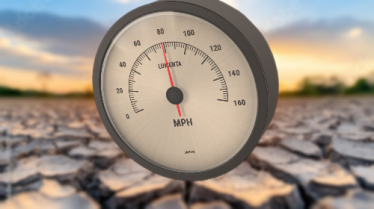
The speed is 80 (mph)
